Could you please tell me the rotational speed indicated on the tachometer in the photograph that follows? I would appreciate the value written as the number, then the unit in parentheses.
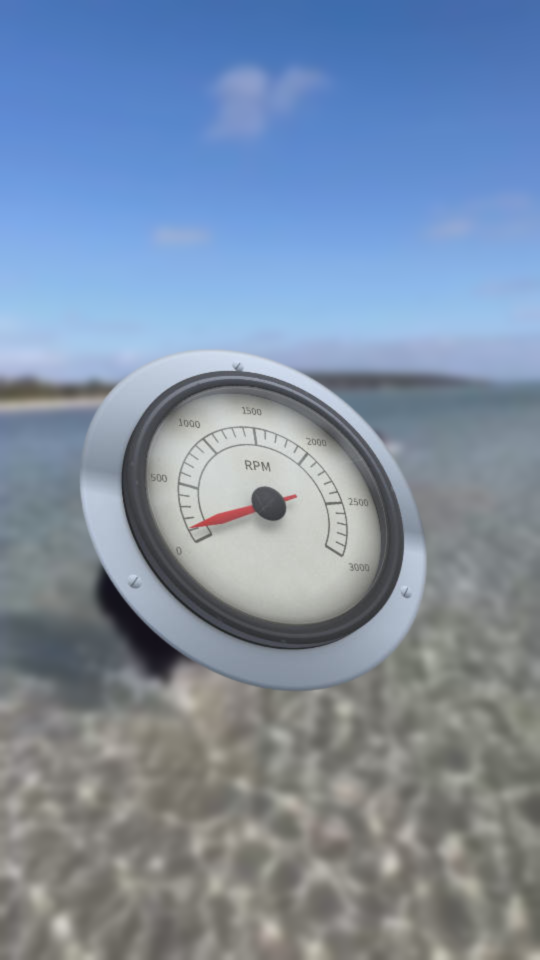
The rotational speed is 100 (rpm)
